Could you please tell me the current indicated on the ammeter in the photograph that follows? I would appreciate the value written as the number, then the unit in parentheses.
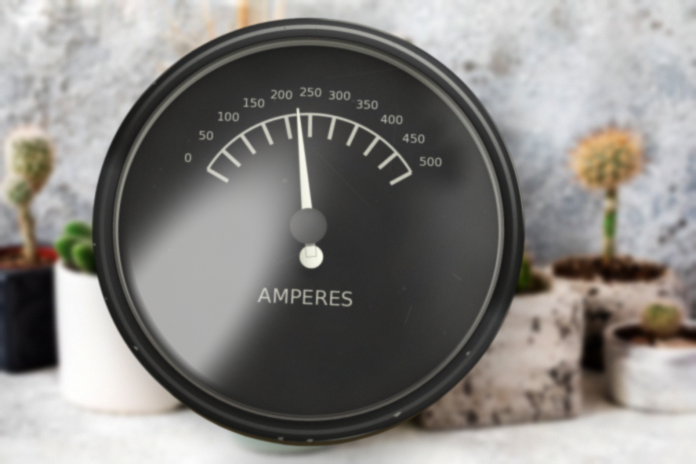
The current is 225 (A)
